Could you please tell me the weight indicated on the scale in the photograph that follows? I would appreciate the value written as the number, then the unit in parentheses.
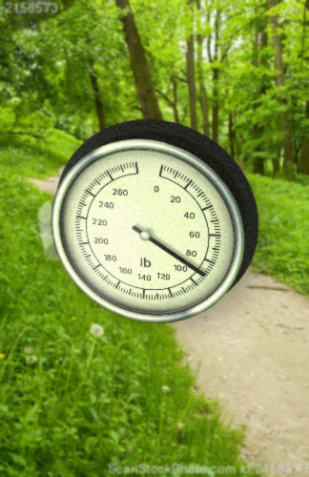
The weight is 90 (lb)
